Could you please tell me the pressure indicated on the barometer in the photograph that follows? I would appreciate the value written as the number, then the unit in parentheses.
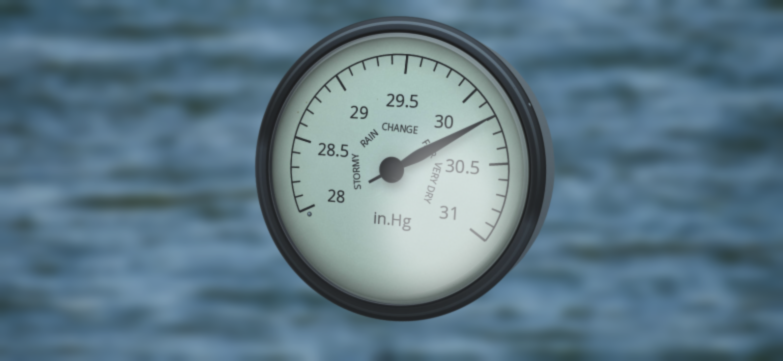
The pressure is 30.2 (inHg)
